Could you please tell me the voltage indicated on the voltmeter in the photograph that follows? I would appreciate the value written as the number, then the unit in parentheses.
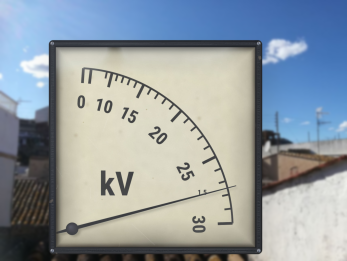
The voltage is 27.5 (kV)
